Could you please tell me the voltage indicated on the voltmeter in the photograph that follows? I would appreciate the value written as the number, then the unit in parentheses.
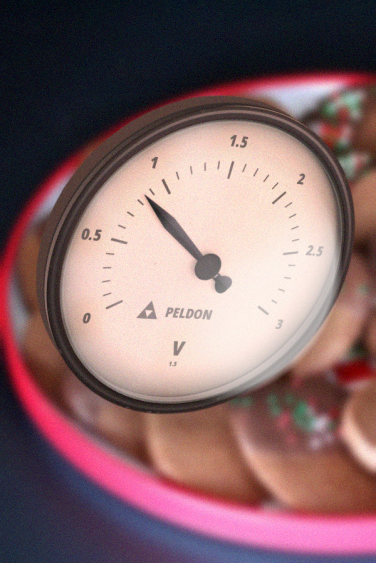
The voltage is 0.85 (V)
